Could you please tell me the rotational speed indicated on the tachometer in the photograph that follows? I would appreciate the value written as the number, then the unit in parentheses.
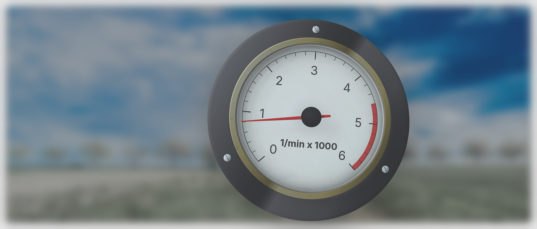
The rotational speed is 800 (rpm)
